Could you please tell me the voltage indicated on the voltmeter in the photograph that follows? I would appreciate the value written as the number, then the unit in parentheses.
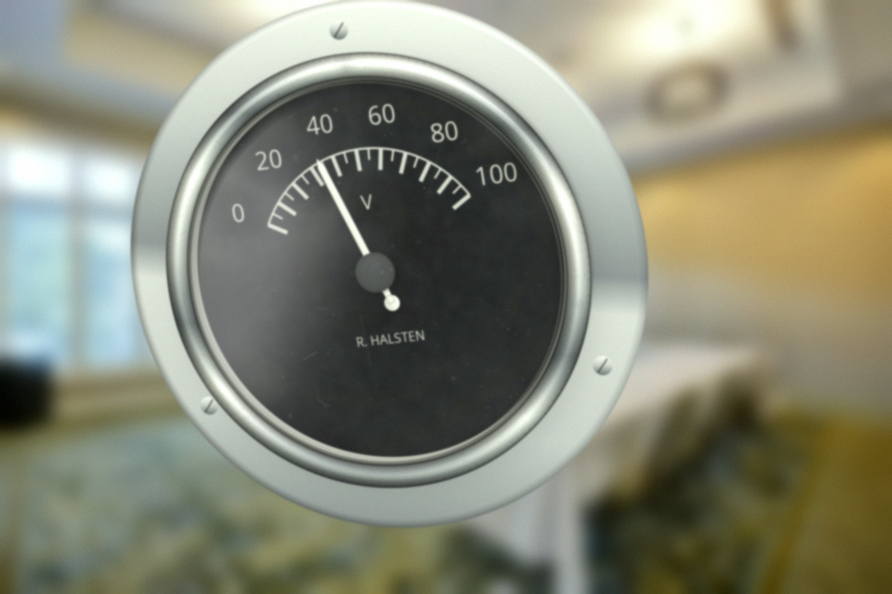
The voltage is 35 (V)
